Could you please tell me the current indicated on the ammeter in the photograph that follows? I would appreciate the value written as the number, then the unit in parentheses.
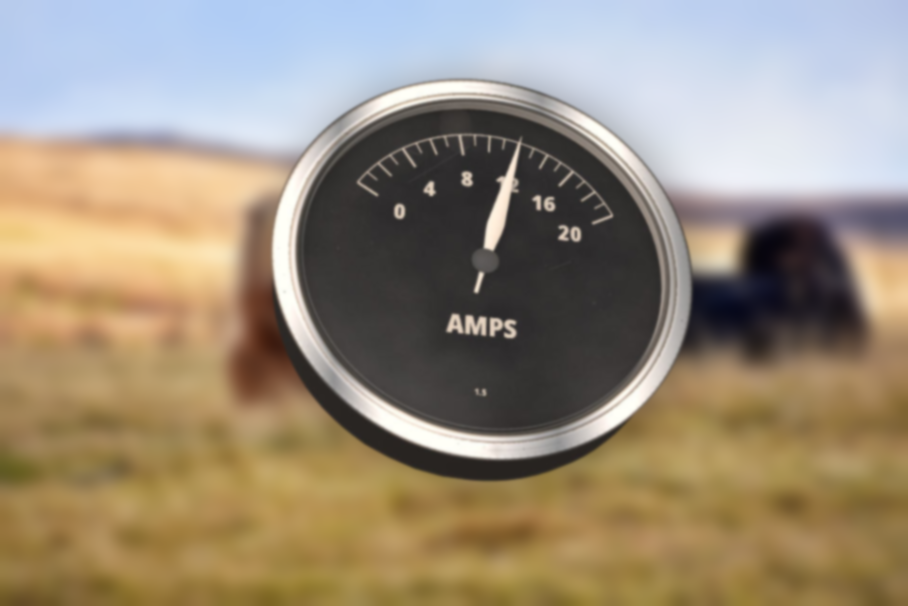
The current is 12 (A)
